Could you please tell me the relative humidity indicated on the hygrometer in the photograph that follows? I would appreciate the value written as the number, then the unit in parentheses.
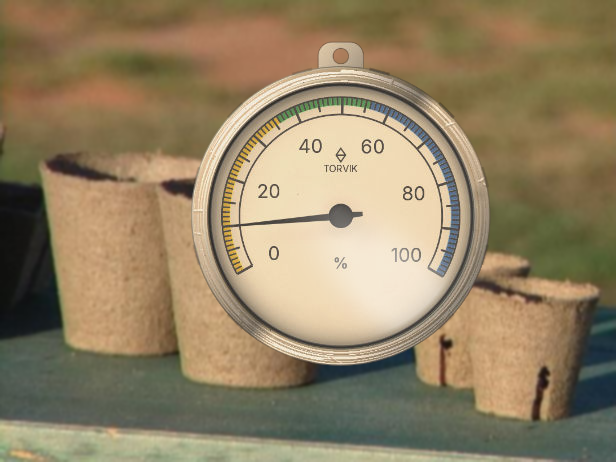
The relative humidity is 10 (%)
